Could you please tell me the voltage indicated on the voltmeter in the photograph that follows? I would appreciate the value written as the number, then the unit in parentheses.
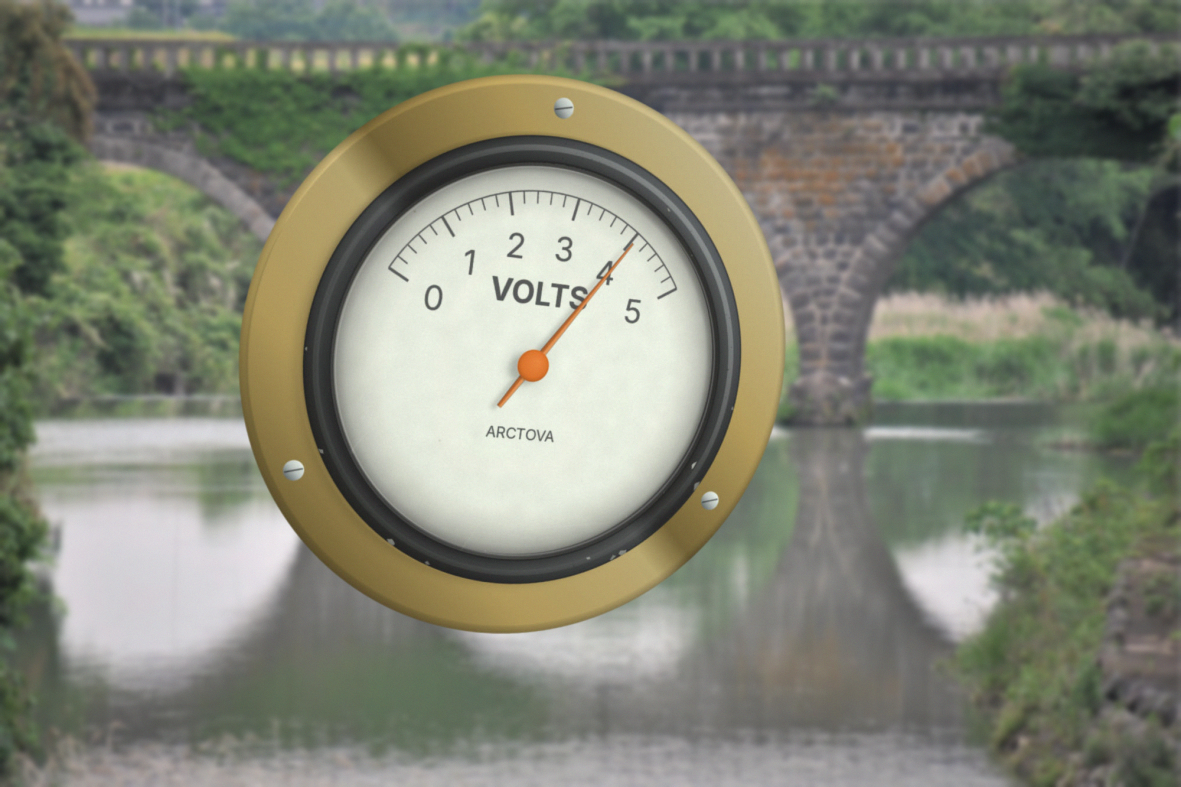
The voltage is 4 (V)
